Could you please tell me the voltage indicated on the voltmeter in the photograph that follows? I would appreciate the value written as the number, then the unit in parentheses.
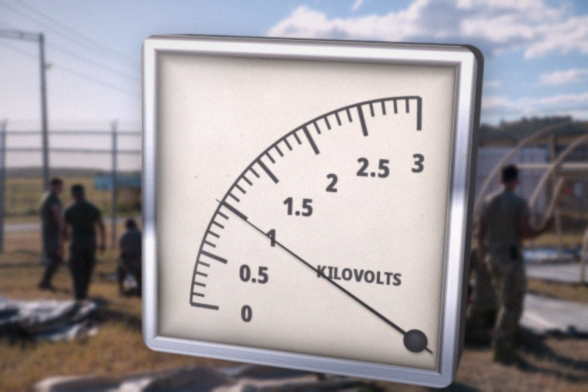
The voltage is 1 (kV)
